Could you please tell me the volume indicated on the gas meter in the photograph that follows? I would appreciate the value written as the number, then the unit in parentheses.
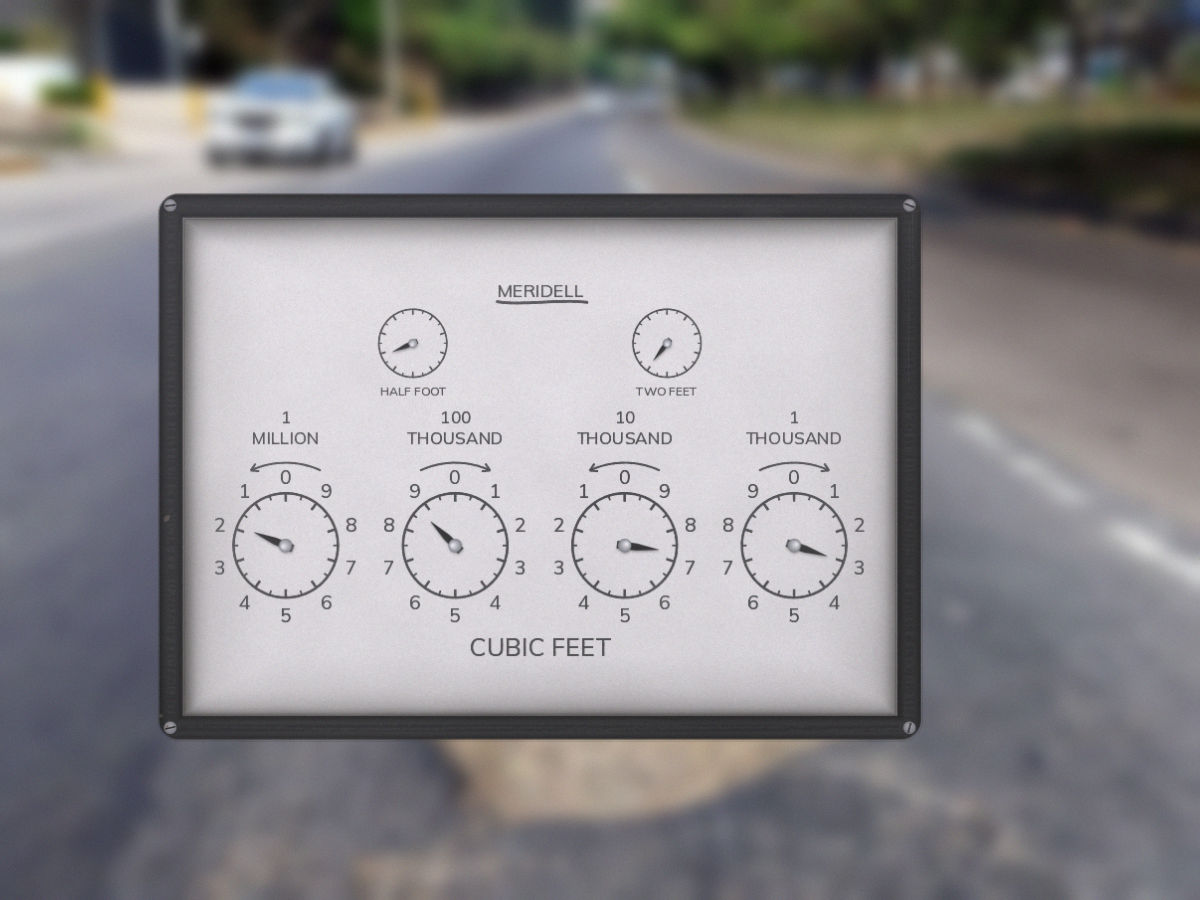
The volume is 187300 (ft³)
